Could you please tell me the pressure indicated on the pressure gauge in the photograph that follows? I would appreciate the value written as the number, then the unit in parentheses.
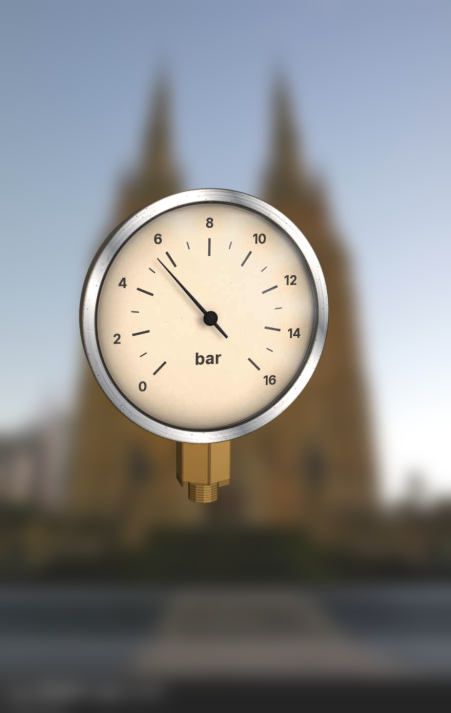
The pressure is 5.5 (bar)
